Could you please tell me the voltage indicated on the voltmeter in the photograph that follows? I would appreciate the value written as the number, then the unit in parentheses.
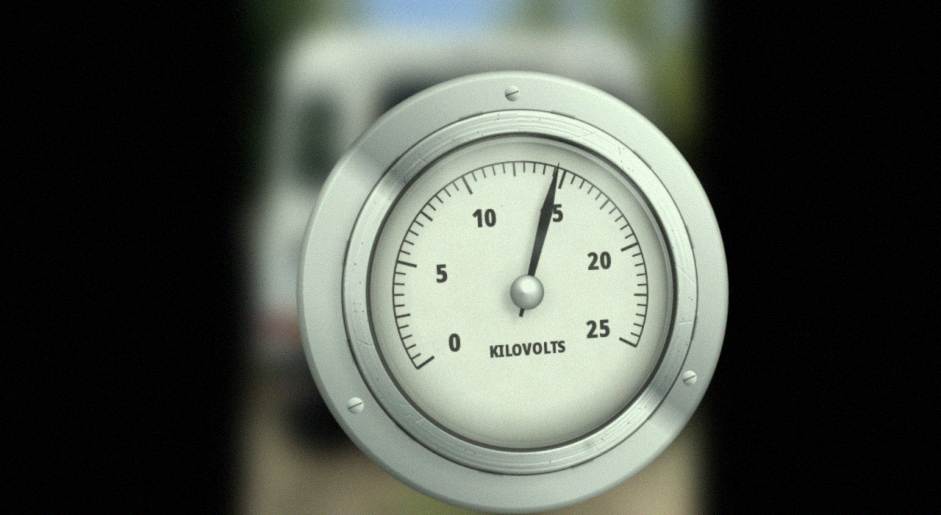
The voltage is 14.5 (kV)
